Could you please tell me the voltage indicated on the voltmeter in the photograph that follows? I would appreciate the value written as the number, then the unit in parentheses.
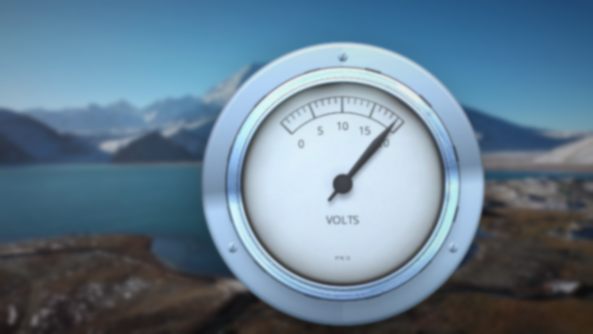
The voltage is 19 (V)
